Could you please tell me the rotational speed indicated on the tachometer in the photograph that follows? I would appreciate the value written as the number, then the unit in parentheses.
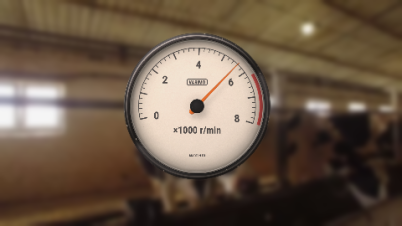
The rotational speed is 5600 (rpm)
